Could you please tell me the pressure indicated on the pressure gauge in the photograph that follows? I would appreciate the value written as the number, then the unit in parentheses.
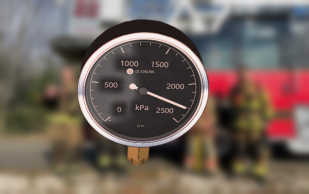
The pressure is 2300 (kPa)
